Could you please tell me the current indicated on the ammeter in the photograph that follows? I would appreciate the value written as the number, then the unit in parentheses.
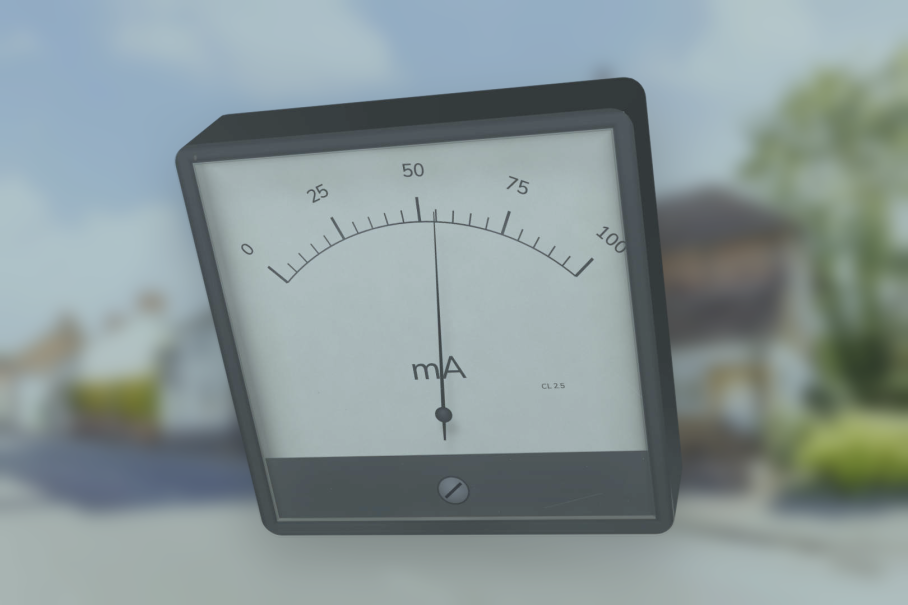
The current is 55 (mA)
